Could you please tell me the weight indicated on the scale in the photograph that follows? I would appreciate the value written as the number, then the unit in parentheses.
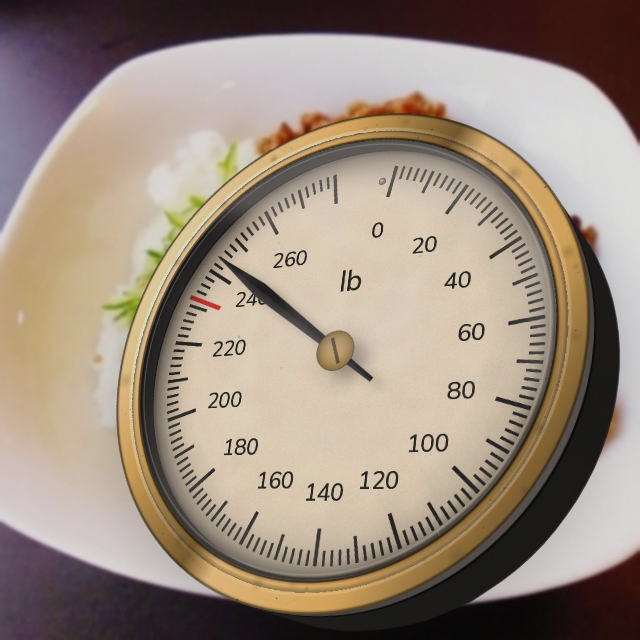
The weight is 244 (lb)
